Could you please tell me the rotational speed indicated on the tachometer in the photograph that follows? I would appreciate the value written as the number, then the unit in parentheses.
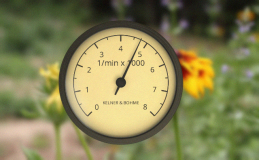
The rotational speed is 4750 (rpm)
